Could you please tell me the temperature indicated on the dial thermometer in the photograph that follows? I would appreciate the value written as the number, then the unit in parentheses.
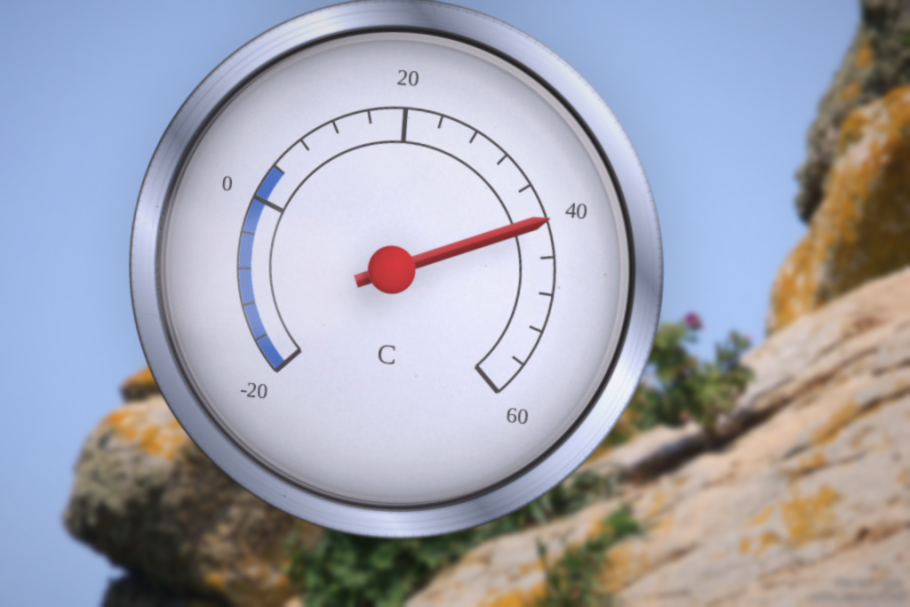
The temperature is 40 (°C)
